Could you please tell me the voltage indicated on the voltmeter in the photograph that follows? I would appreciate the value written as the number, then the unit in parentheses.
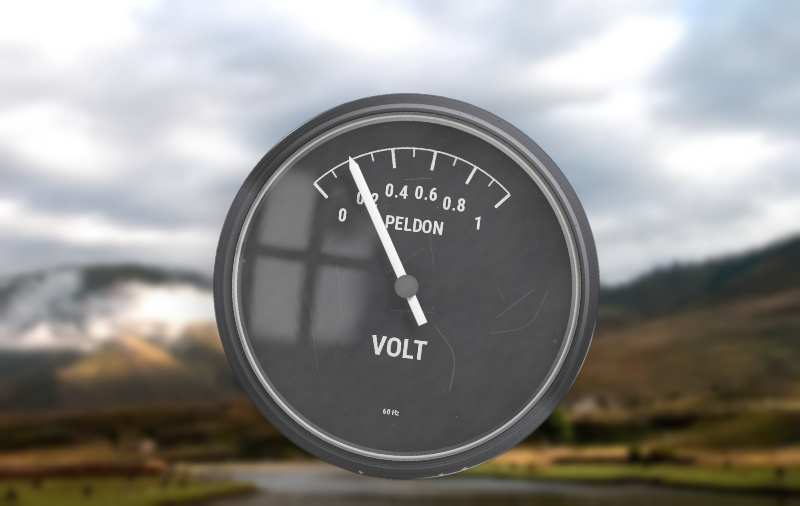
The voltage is 0.2 (V)
